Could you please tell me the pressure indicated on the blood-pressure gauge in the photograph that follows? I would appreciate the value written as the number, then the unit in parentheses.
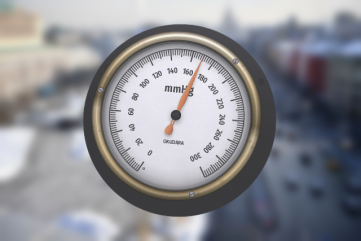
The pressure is 170 (mmHg)
